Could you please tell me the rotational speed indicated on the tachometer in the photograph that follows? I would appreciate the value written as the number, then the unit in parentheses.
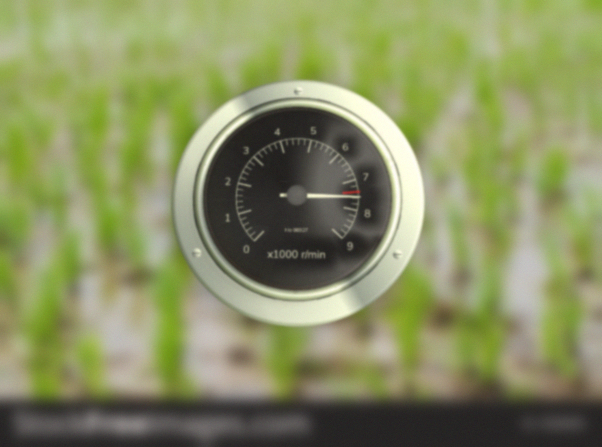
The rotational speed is 7600 (rpm)
